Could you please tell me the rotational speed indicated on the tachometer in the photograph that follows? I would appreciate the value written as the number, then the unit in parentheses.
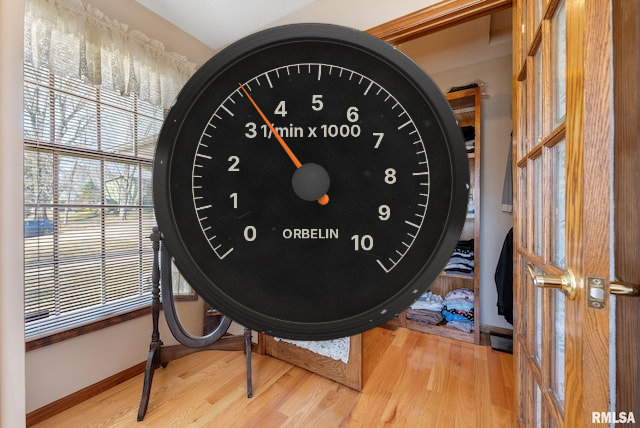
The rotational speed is 3500 (rpm)
